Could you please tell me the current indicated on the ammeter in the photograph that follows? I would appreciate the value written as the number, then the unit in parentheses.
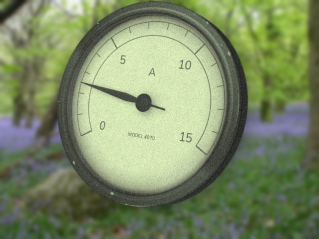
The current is 2.5 (A)
